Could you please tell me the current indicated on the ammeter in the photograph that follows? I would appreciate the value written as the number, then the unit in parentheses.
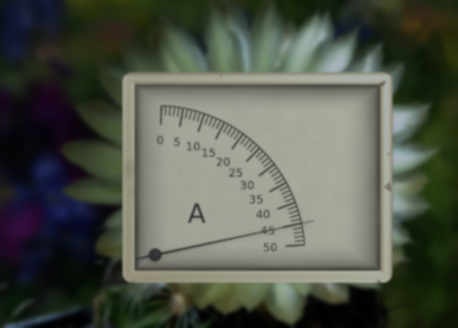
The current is 45 (A)
